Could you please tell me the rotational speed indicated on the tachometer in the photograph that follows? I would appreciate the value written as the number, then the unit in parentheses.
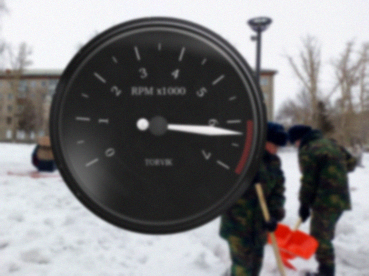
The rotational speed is 6250 (rpm)
